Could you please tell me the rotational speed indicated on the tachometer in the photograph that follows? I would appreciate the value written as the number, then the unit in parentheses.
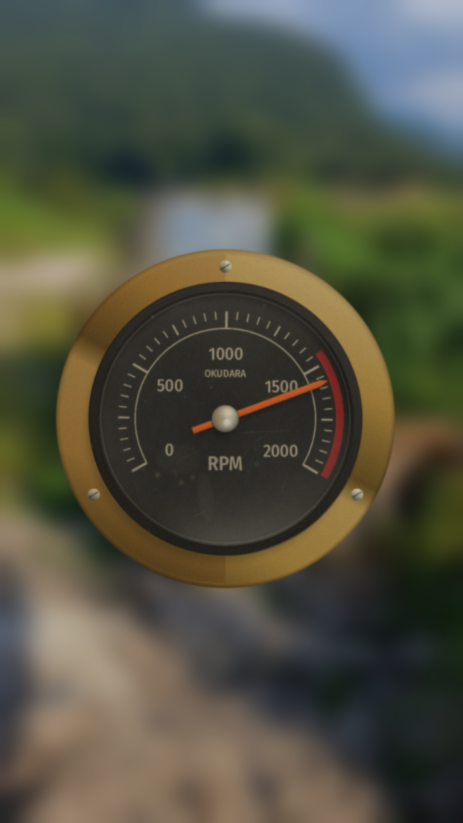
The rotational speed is 1575 (rpm)
